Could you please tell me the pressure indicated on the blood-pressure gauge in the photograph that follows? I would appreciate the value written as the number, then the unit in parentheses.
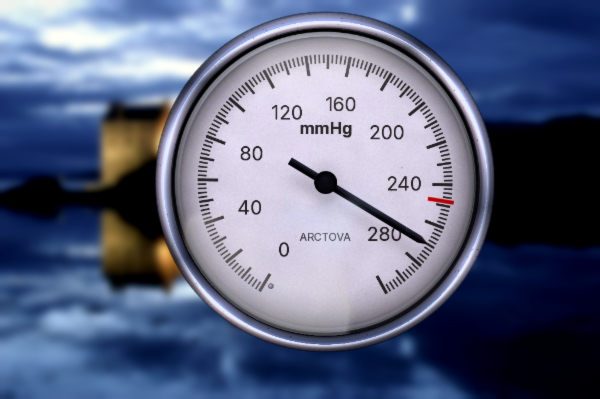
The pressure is 270 (mmHg)
